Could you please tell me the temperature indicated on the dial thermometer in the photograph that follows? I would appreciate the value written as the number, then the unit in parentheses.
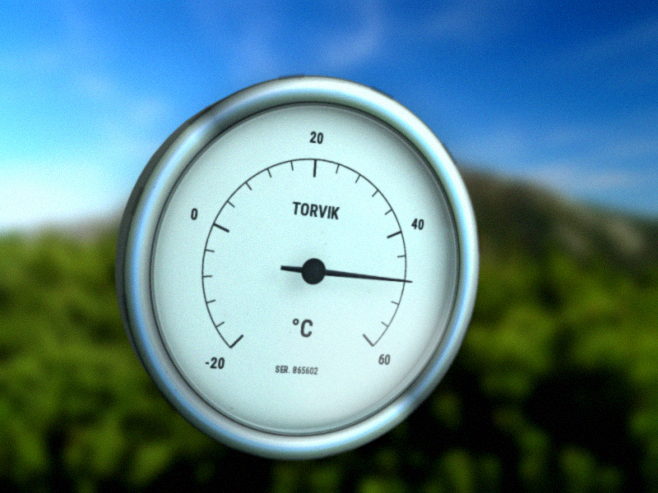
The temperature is 48 (°C)
